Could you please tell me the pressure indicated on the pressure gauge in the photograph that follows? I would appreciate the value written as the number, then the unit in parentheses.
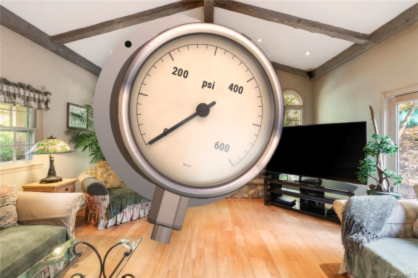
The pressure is 0 (psi)
